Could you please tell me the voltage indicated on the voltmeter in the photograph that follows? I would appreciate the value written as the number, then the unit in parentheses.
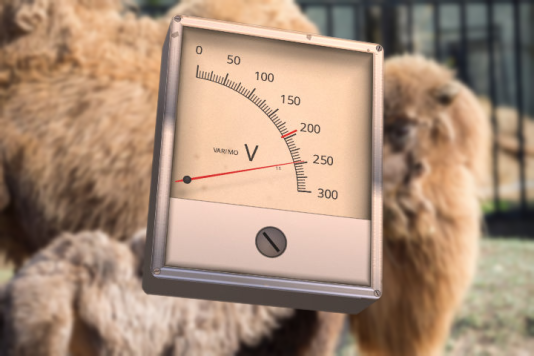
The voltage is 250 (V)
